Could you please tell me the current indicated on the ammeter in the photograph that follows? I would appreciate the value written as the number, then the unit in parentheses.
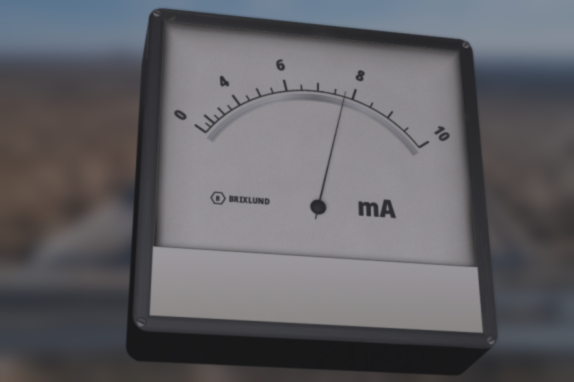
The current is 7.75 (mA)
